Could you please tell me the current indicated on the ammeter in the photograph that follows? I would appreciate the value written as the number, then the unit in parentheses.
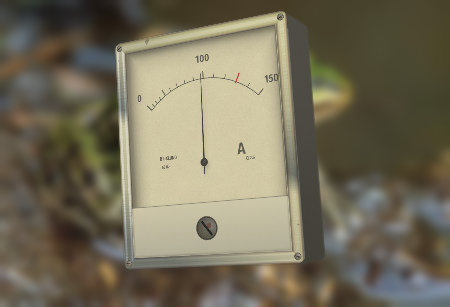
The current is 100 (A)
